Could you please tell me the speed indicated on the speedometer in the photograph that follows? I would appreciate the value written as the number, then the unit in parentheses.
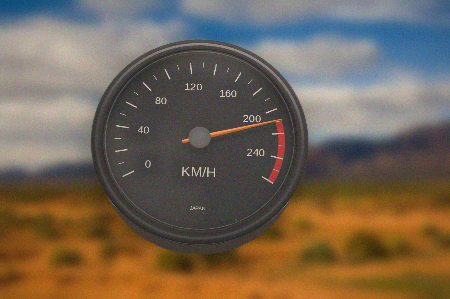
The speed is 210 (km/h)
